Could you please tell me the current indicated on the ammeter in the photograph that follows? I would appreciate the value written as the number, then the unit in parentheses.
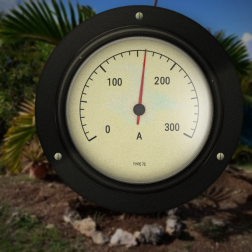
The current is 160 (A)
